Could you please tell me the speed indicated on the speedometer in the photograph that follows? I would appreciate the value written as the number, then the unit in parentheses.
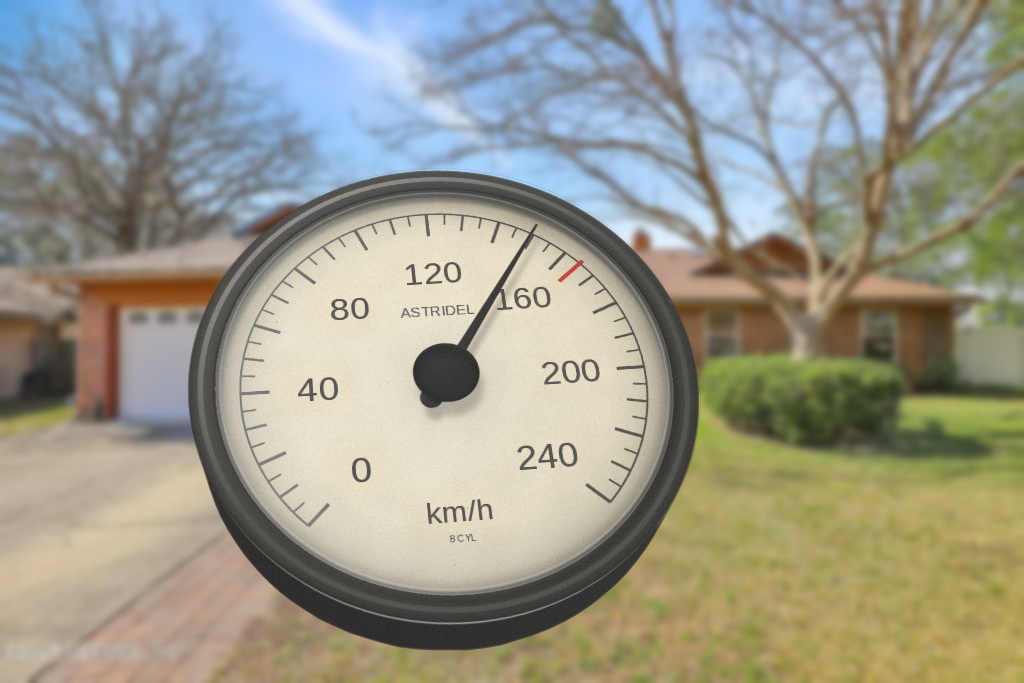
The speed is 150 (km/h)
